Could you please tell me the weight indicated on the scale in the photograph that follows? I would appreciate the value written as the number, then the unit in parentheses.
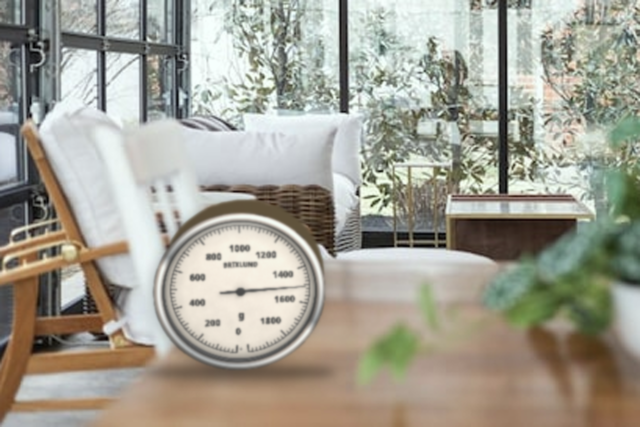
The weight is 1500 (g)
